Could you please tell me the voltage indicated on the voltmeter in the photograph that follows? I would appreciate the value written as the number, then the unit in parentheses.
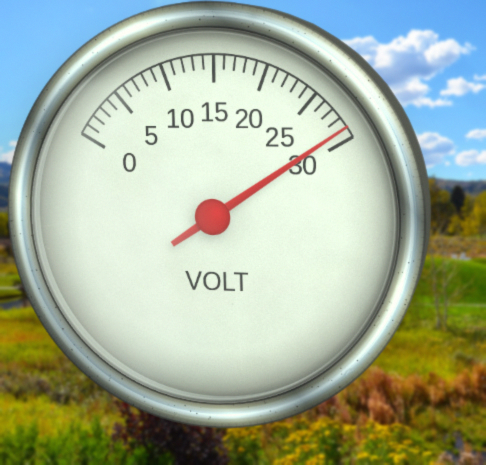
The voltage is 29 (V)
